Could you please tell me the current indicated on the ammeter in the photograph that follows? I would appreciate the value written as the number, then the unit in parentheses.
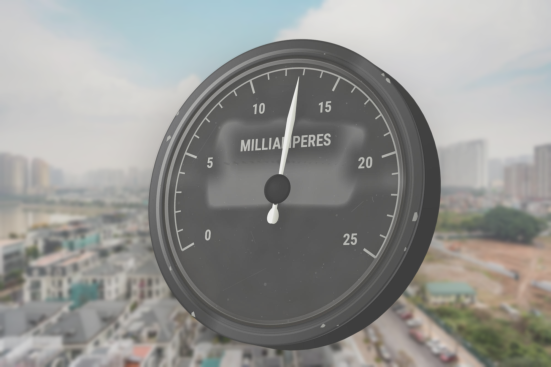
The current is 13 (mA)
